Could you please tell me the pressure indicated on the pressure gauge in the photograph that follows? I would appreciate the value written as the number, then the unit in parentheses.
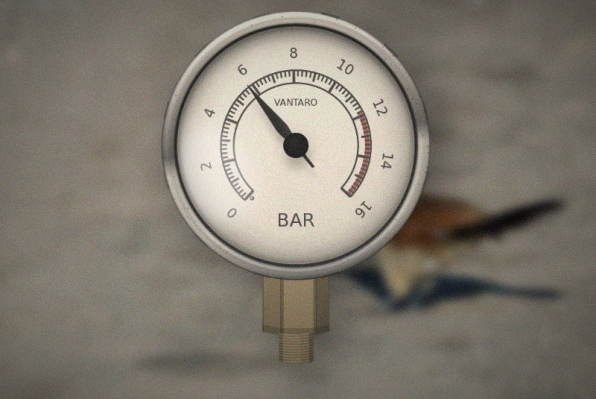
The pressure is 5.8 (bar)
